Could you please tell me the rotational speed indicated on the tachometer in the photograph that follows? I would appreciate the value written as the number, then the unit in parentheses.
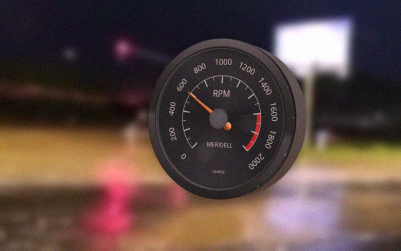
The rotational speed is 600 (rpm)
